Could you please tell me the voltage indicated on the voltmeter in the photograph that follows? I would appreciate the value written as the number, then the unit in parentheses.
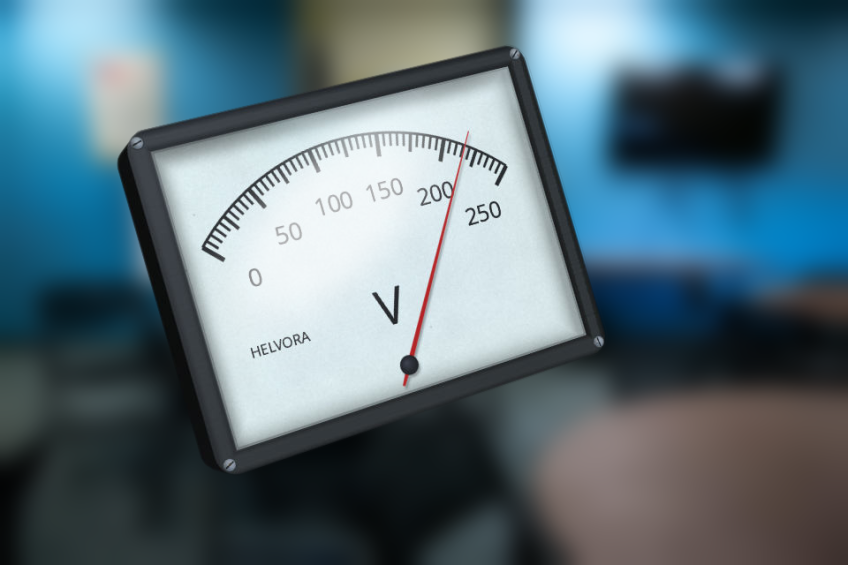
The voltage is 215 (V)
